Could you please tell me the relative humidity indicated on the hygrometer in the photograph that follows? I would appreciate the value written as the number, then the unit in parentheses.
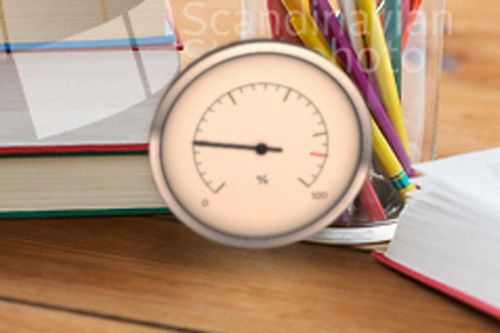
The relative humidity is 20 (%)
